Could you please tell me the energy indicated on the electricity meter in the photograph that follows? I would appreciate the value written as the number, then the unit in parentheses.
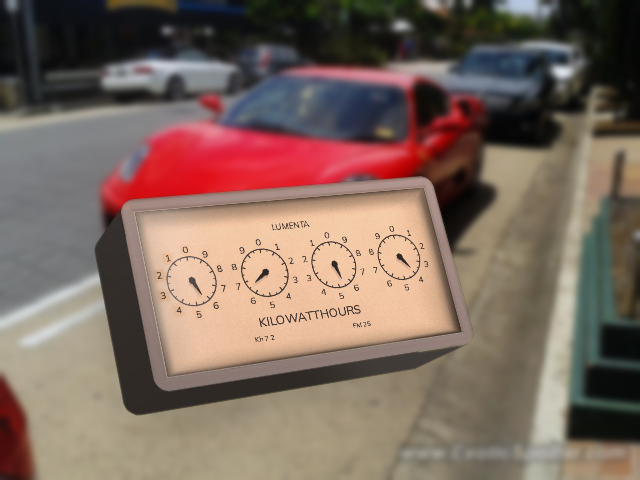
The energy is 5654 (kWh)
